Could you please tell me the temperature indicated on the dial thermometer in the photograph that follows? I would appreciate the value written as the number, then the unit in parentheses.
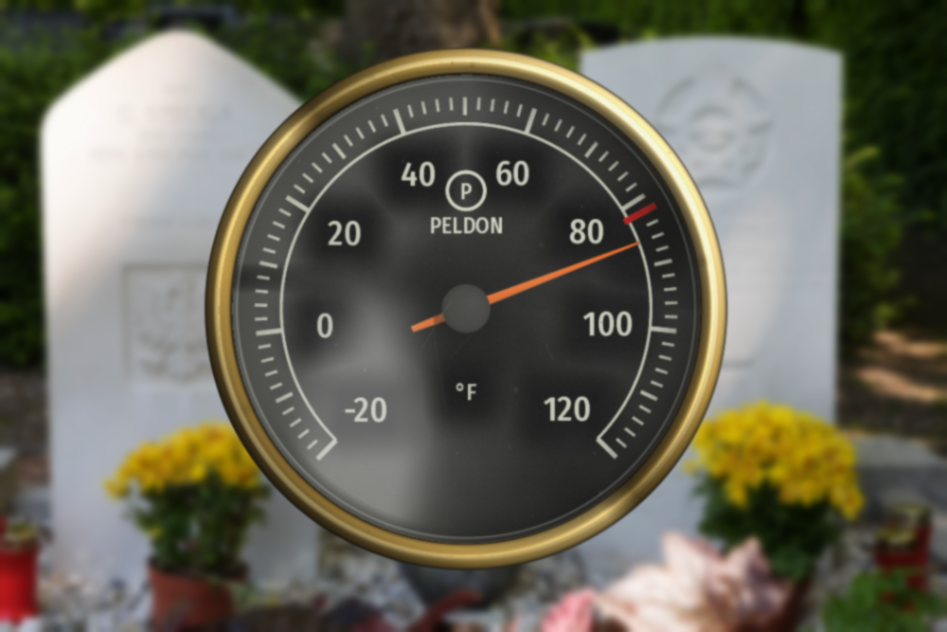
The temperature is 86 (°F)
